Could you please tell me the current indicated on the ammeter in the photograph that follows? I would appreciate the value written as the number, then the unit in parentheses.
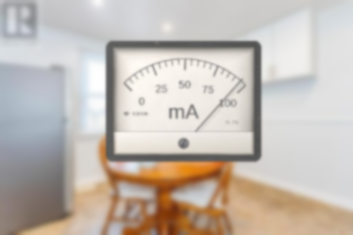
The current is 95 (mA)
